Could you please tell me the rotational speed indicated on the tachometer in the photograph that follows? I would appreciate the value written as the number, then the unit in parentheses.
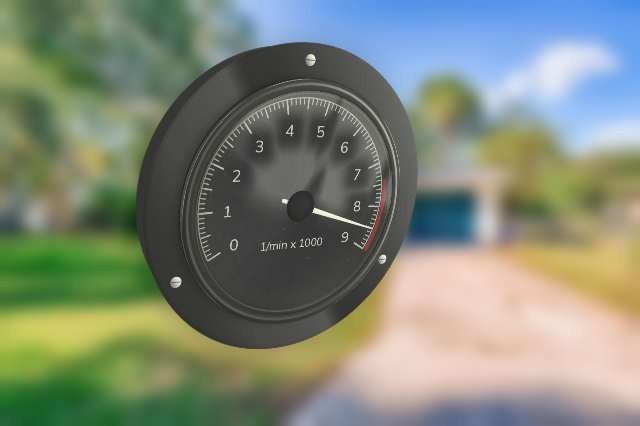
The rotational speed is 8500 (rpm)
